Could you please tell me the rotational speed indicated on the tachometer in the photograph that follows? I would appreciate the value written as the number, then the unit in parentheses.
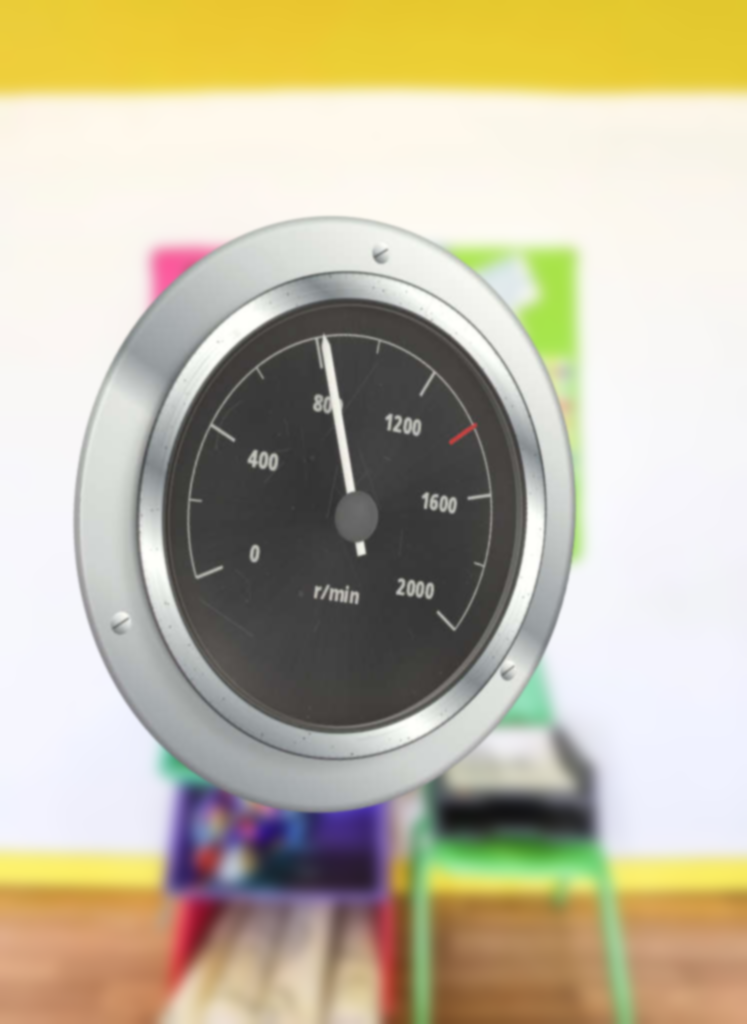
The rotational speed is 800 (rpm)
